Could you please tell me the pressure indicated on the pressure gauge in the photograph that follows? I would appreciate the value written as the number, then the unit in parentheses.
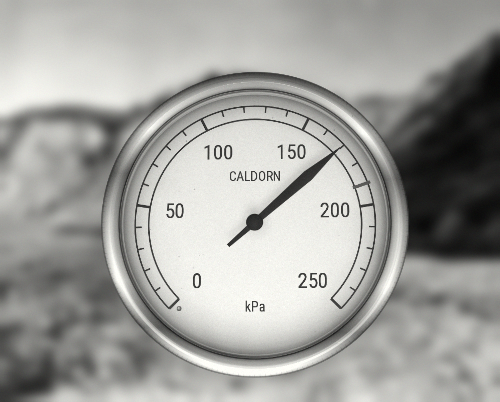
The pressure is 170 (kPa)
